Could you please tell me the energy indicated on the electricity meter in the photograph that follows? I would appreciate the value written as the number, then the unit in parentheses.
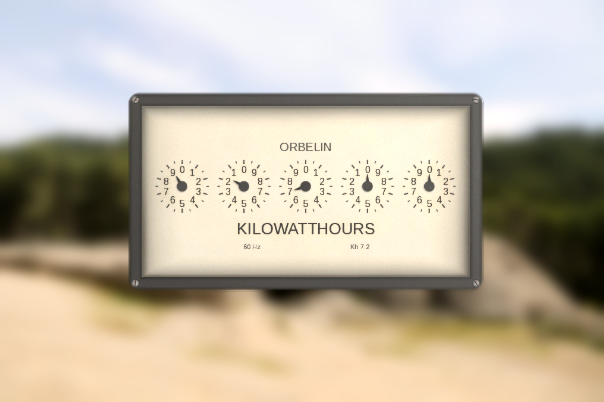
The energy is 91700 (kWh)
